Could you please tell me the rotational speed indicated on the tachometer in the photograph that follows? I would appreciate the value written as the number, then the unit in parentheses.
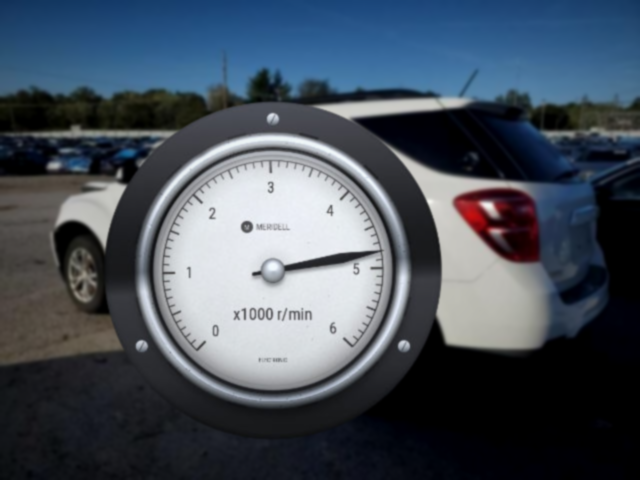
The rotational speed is 4800 (rpm)
